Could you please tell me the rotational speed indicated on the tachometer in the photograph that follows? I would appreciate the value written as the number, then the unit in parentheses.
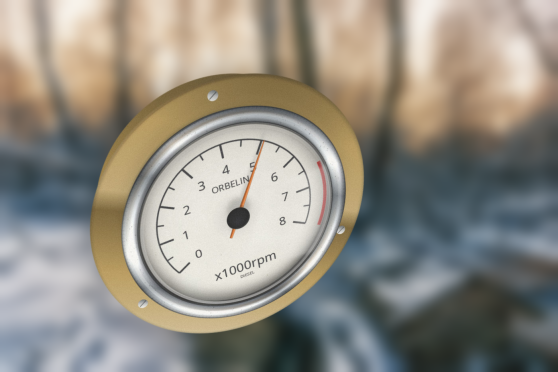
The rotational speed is 5000 (rpm)
